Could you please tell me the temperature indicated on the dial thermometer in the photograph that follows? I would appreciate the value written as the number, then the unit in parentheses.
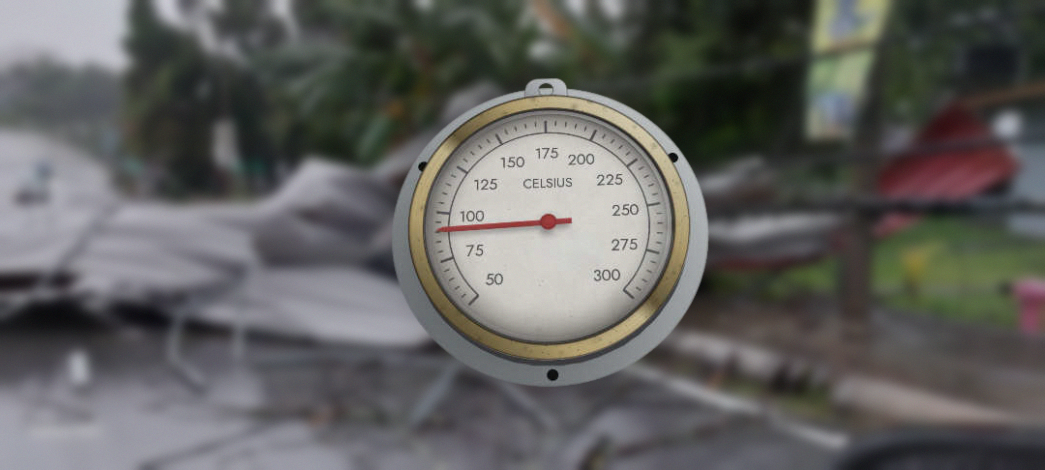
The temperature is 90 (°C)
